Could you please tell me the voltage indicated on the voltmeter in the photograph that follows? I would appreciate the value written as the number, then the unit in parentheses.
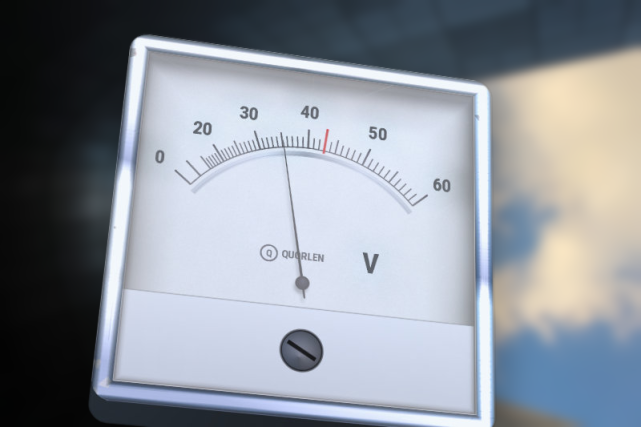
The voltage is 35 (V)
